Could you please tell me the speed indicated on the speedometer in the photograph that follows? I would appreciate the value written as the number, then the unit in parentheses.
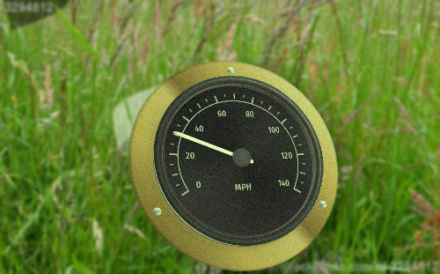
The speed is 30 (mph)
